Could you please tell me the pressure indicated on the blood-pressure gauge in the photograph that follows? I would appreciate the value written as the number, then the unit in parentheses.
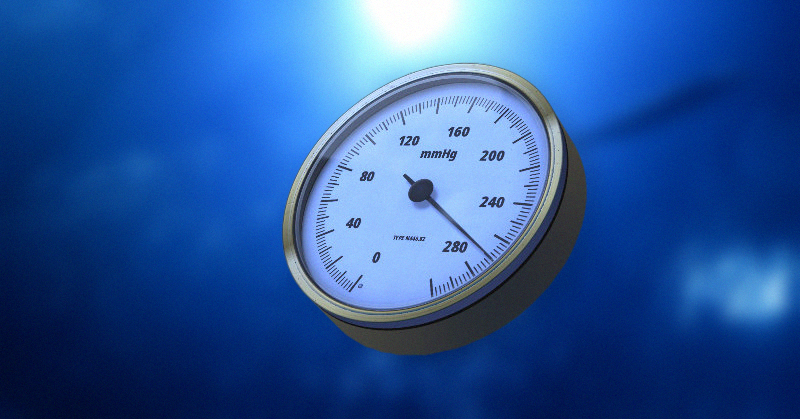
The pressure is 270 (mmHg)
